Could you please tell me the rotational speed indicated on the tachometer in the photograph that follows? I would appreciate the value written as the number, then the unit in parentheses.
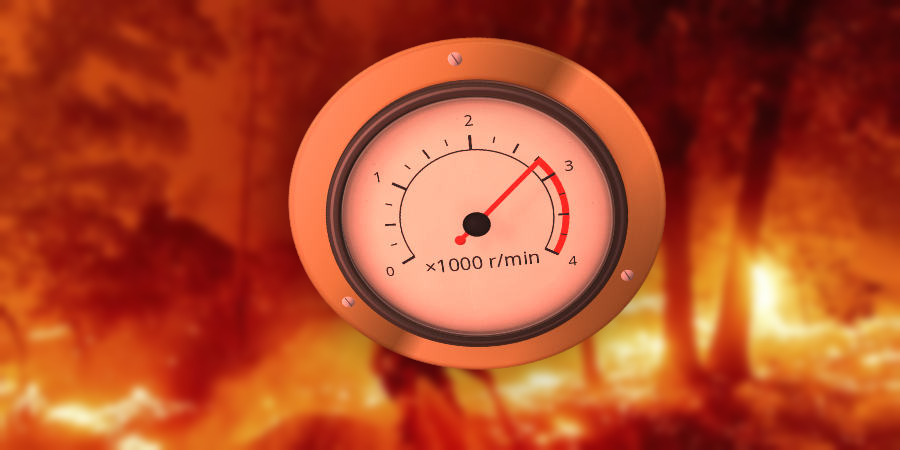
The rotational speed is 2750 (rpm)
